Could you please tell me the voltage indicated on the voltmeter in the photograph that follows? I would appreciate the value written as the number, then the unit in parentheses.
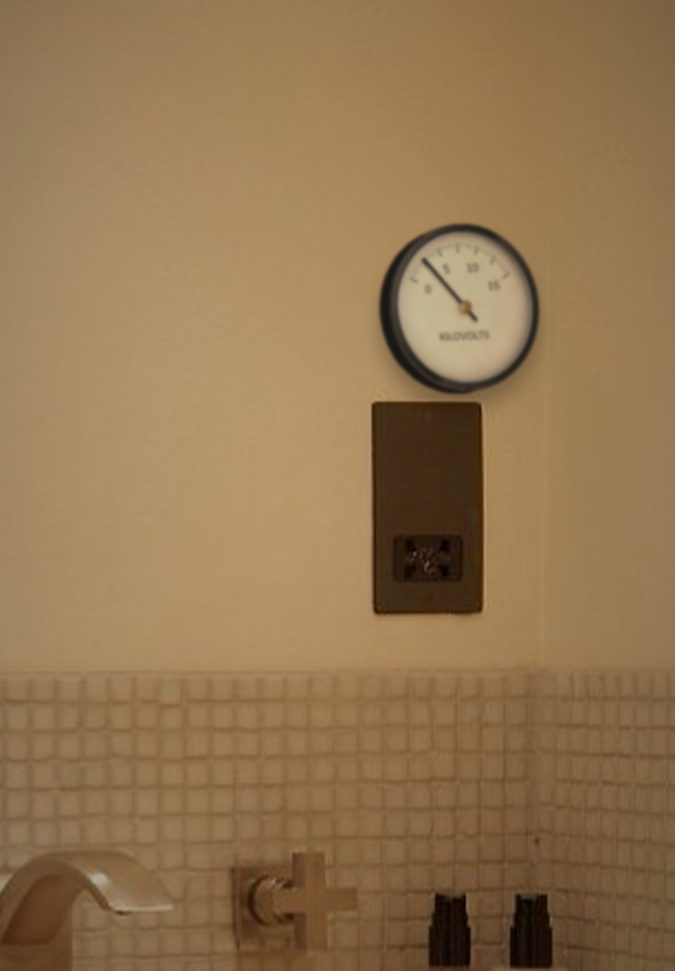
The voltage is 2.5 (kV)
